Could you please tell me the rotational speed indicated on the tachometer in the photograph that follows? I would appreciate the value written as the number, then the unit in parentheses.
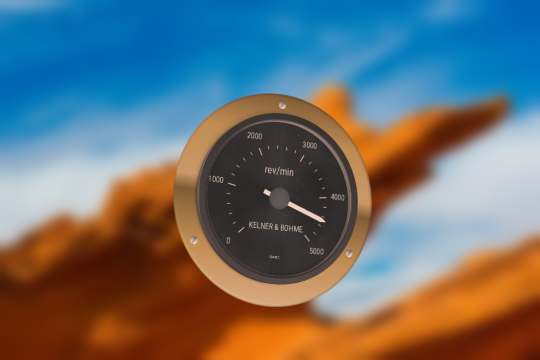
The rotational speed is 4500 (rpm)
